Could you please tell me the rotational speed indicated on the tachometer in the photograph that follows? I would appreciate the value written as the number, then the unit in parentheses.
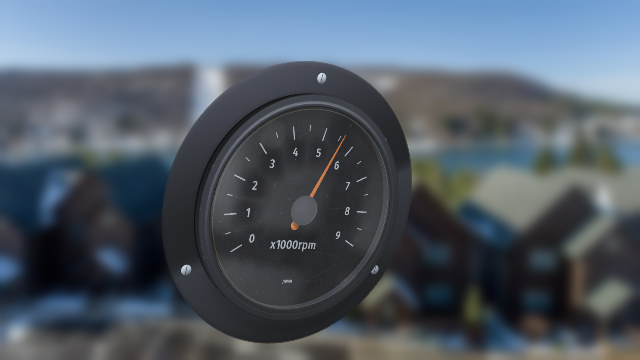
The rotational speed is 5500 (rpm)
